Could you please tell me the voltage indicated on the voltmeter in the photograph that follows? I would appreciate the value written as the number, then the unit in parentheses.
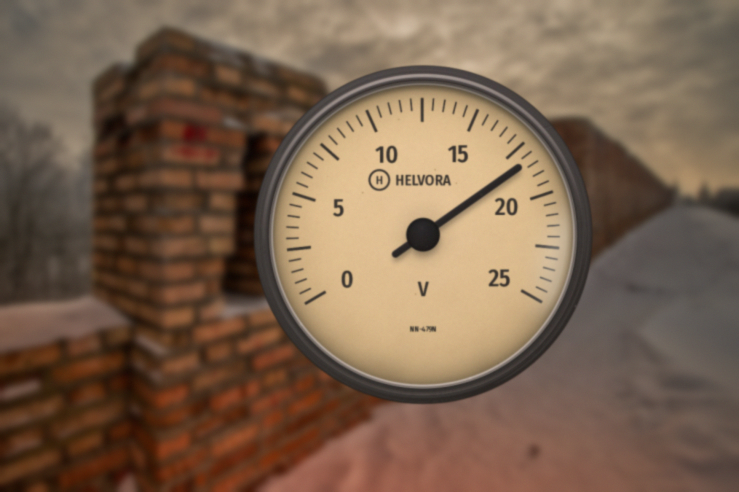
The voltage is 18.25 (V)
